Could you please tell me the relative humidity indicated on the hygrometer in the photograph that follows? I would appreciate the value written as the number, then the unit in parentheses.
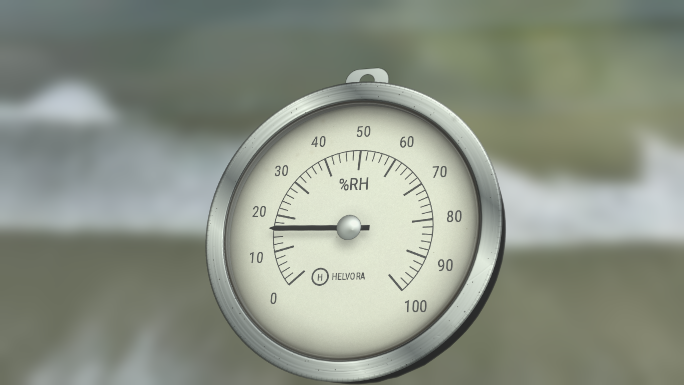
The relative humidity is 16 (%)
